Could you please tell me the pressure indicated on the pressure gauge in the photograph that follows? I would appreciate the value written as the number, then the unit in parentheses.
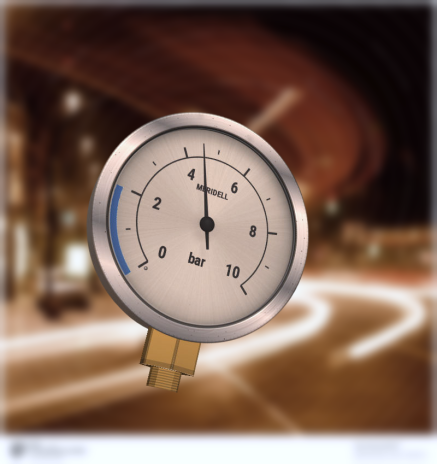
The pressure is 4.5 (bar)
